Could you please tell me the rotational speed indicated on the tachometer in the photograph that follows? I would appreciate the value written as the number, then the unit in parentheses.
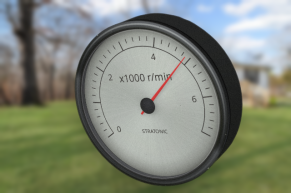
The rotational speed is 4900 (rpm)
